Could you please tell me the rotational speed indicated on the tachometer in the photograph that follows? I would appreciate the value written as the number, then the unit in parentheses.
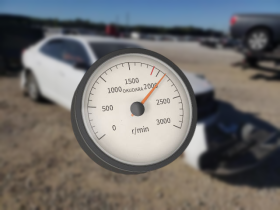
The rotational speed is 2100 (rpm)
